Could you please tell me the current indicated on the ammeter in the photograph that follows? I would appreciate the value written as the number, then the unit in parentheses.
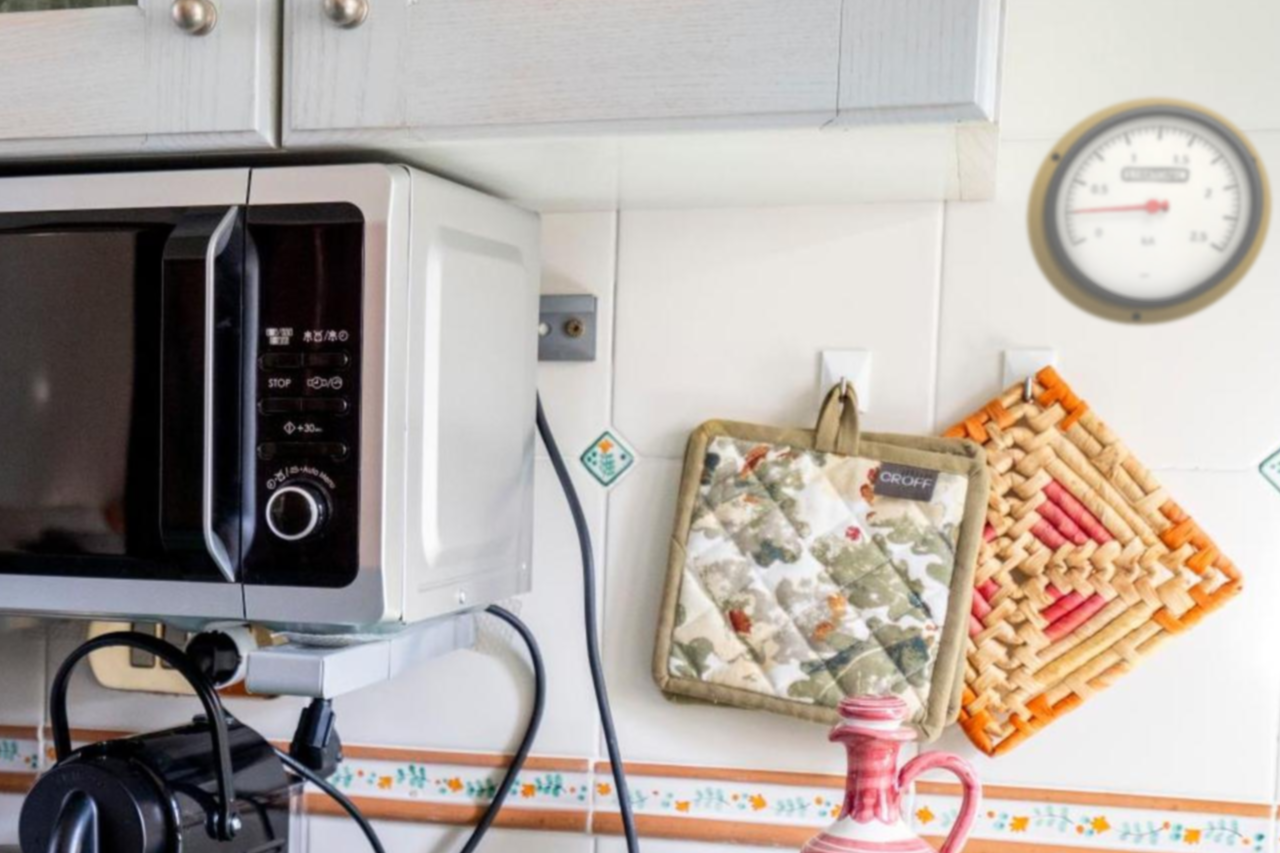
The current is 0.25 (kA)
